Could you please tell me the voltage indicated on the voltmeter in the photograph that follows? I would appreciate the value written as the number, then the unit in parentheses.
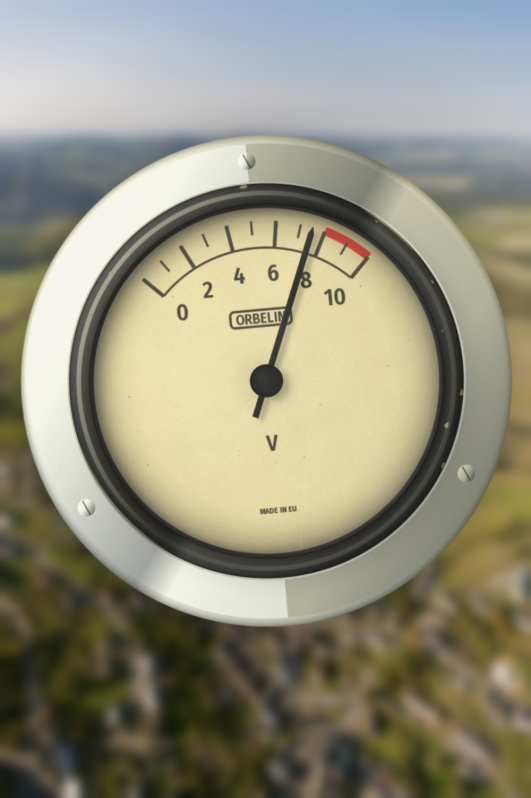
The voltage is 7.5 (V)
